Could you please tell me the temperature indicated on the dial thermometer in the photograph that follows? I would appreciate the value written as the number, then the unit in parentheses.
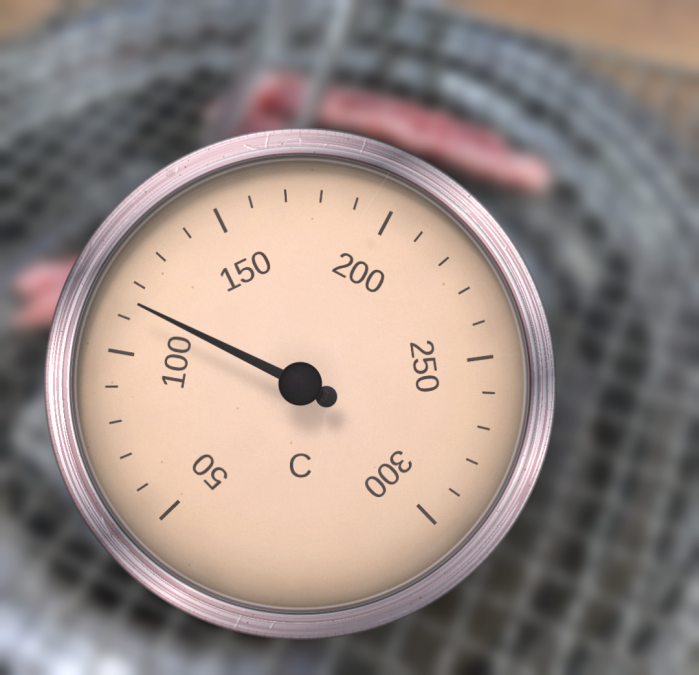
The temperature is 115 (°C)
